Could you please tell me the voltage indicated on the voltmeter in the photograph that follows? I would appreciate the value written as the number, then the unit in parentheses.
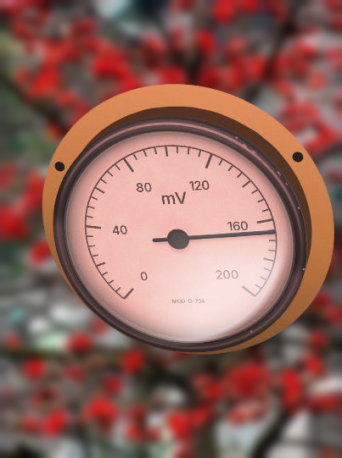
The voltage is 165 (mV)
